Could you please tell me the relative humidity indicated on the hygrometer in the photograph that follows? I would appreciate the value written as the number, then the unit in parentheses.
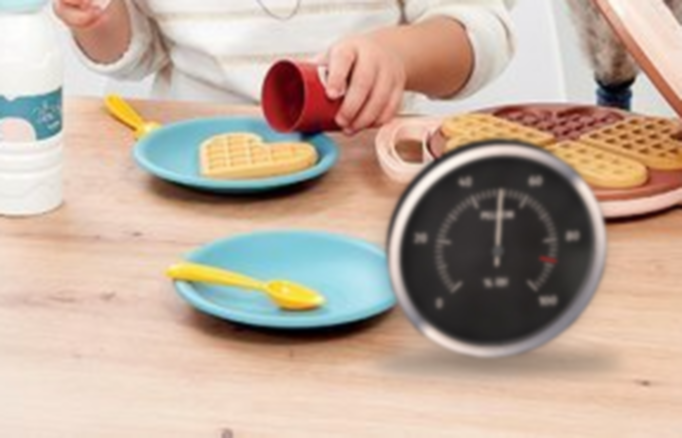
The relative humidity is 50 (%)
